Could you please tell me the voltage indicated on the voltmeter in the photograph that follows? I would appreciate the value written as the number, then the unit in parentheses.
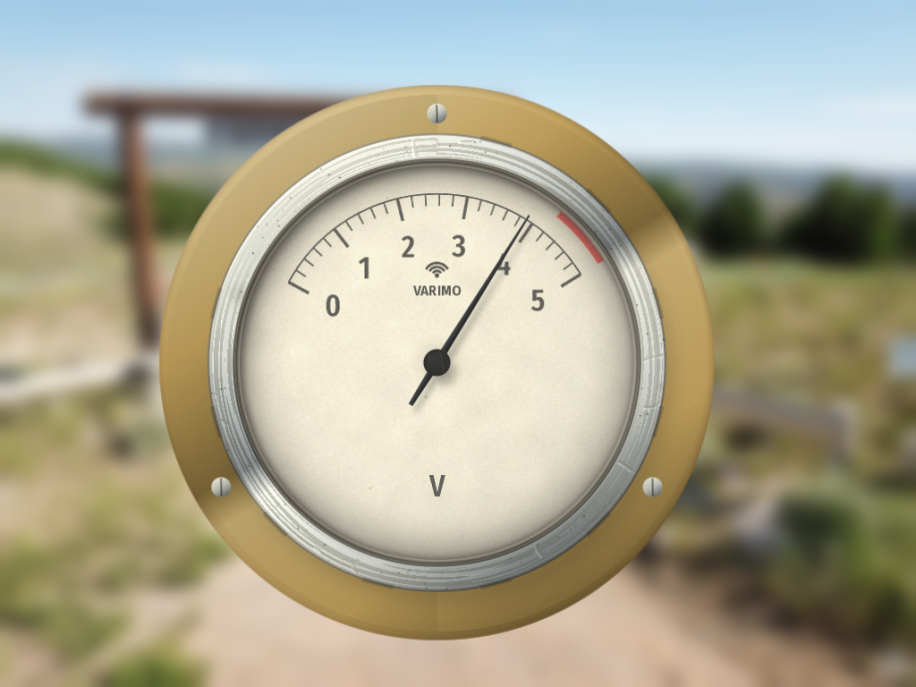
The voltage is 3.9 (V)
